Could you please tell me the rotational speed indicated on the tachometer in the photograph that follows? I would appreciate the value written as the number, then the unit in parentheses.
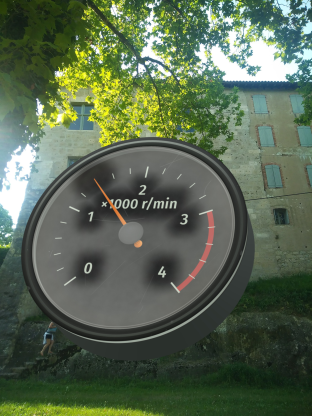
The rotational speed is 1400 (rpm)
